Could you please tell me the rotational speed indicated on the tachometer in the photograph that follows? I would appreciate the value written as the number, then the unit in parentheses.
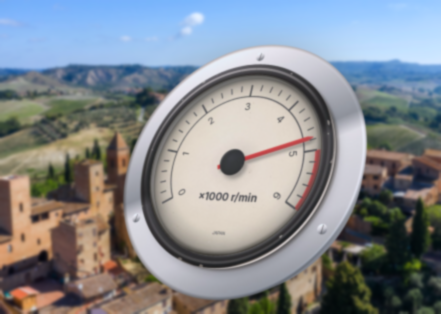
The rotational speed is 4800 (rpm)
